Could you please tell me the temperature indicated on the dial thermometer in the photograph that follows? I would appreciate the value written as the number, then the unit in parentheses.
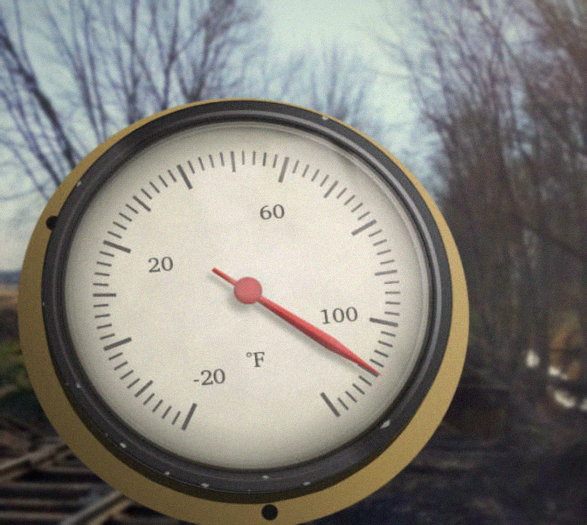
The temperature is 110 (°F)
